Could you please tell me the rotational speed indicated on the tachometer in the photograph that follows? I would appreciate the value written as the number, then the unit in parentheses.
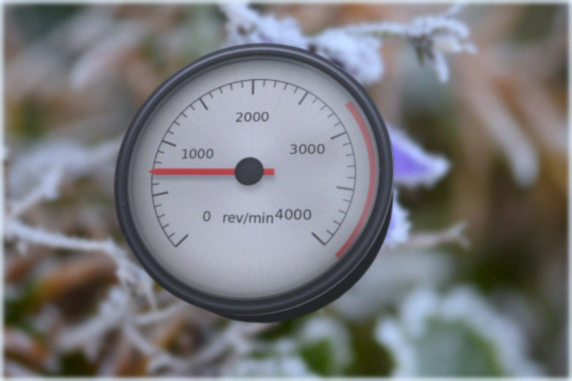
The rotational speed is 700 (rpm)
